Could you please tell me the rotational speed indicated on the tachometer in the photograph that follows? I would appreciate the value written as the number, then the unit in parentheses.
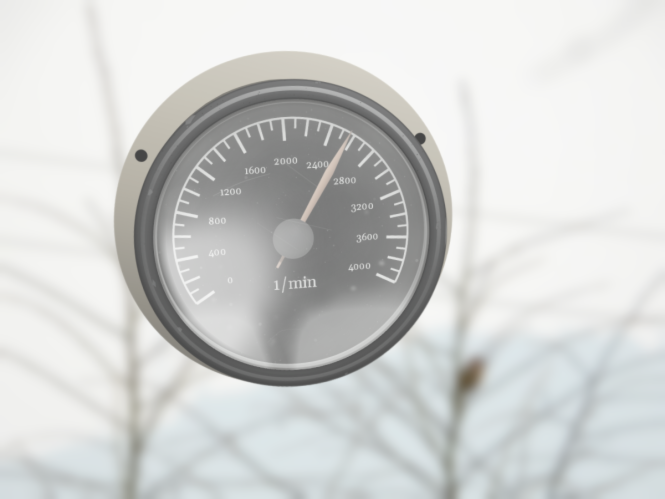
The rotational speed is 2550 (rpm)
